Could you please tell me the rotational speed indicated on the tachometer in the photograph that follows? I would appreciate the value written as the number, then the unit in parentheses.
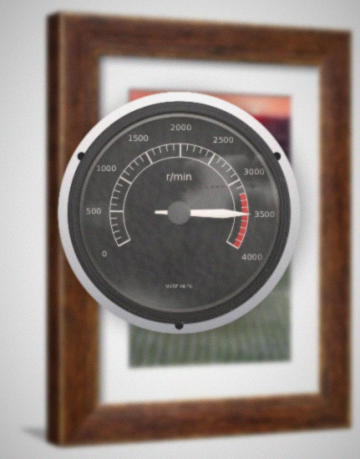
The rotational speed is 3500 (rpm)
